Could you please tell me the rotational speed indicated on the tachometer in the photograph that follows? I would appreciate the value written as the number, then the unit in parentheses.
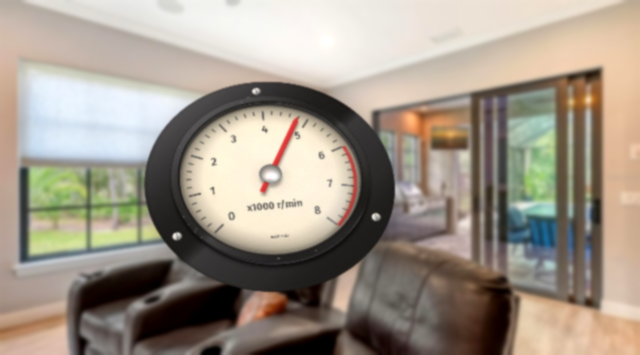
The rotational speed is 4800 (rpm)
